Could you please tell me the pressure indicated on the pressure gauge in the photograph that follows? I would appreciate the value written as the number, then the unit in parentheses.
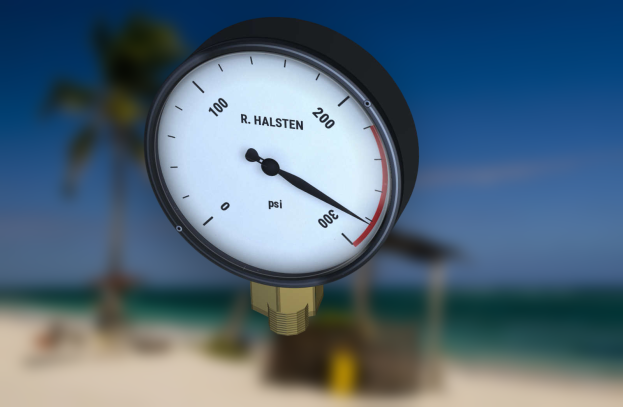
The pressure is 280 (psi)
